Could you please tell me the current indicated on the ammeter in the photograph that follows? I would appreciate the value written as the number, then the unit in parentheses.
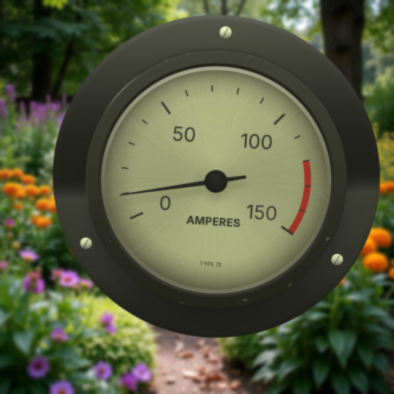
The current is 10 (A)
